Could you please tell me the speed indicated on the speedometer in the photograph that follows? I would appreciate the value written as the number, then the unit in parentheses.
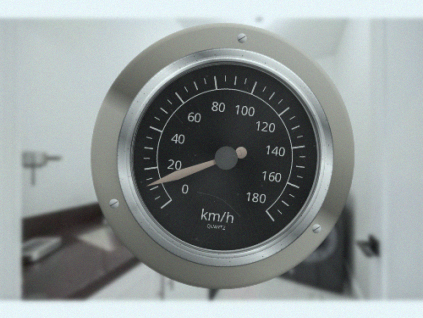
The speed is 12.5 (km/h)
